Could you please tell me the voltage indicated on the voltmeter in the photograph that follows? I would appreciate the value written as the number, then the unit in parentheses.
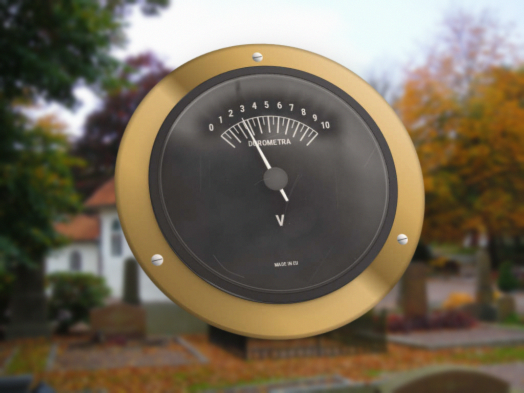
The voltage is 2.5 (V)
